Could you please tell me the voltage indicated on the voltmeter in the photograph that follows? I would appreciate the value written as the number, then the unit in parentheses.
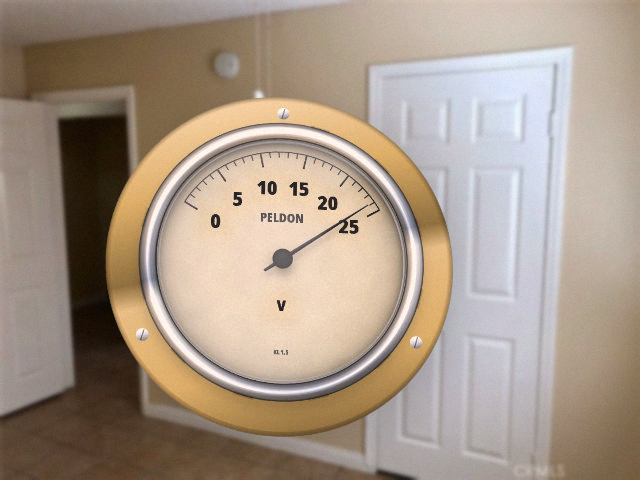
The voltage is 24 (V)
